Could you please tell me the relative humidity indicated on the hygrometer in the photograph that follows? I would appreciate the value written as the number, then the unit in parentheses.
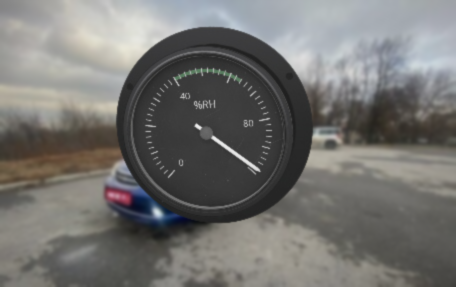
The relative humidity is 98 (%)
